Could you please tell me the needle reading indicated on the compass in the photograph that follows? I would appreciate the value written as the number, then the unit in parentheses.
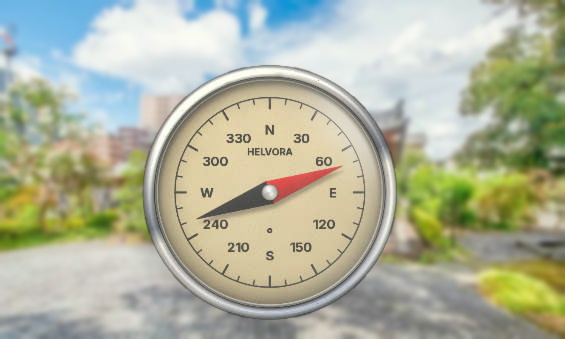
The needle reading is 70 (°)
